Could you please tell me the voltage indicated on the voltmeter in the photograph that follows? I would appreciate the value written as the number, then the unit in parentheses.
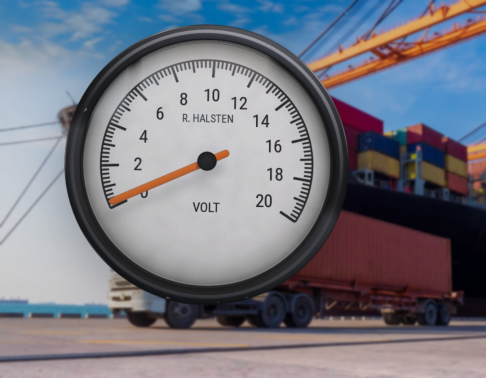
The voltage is 0.2 (V)
